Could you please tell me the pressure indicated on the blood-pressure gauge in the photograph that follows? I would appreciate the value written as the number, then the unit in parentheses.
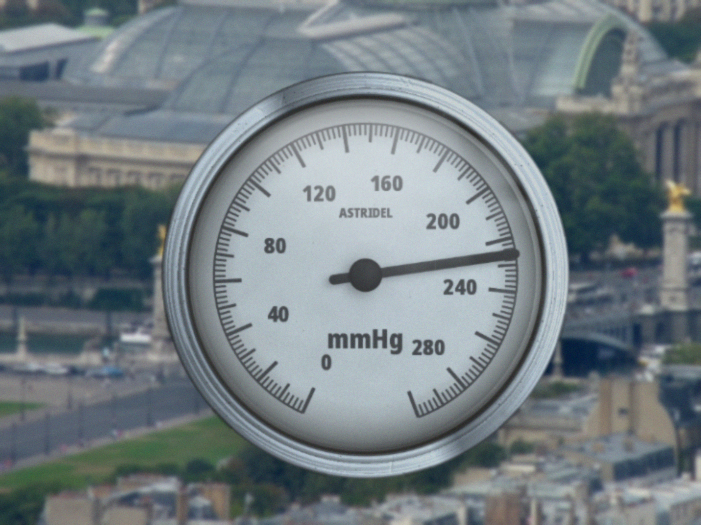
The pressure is 226 (mmHg)
